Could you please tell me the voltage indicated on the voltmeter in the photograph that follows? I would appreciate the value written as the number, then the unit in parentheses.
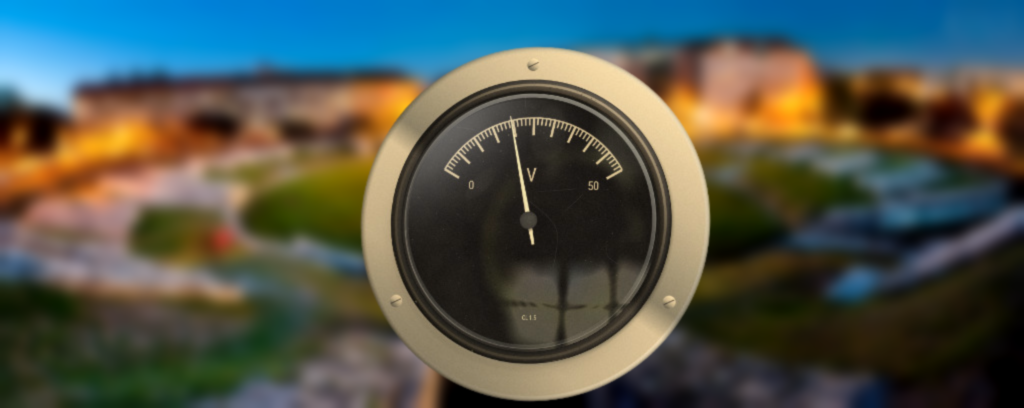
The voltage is 20 (V)
